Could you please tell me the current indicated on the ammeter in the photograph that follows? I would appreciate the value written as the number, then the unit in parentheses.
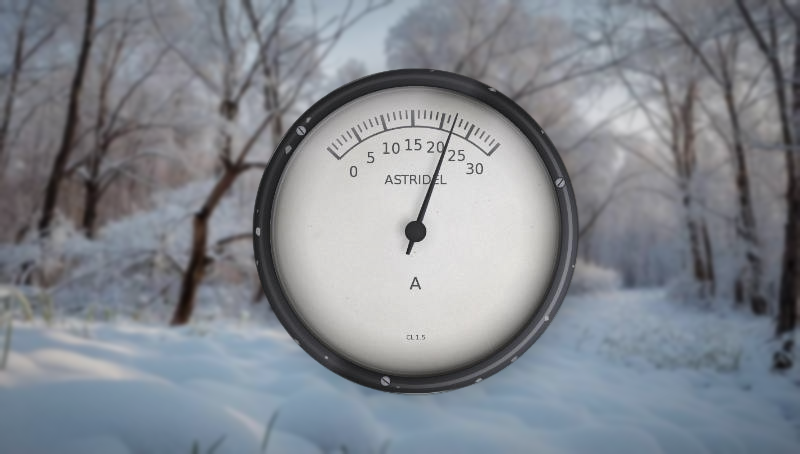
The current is 22 (A)
